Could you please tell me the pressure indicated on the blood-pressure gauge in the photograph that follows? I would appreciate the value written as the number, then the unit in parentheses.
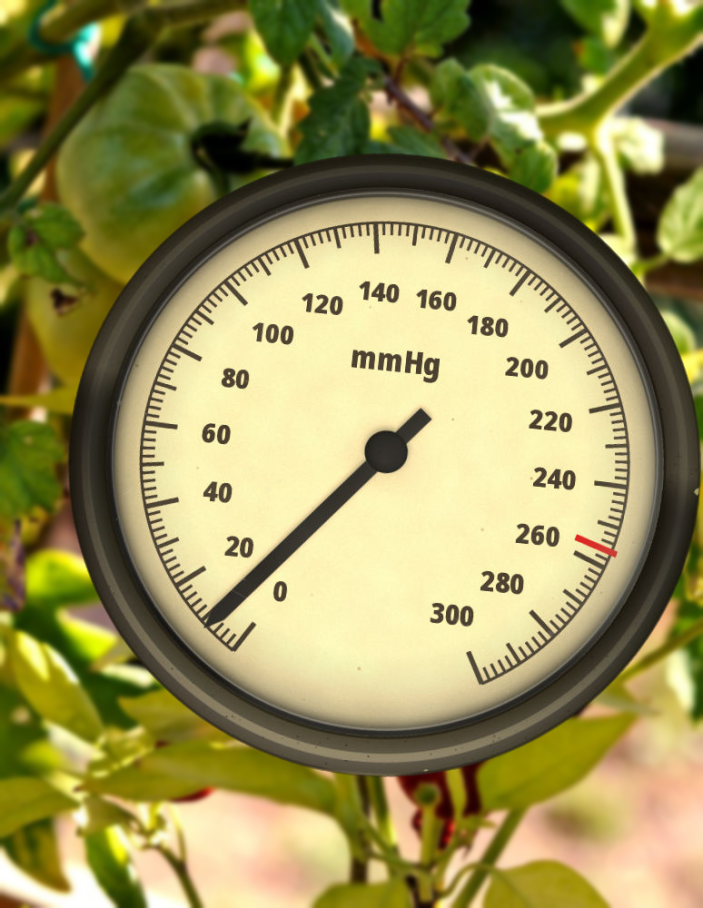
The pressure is 8 (mmHg)
